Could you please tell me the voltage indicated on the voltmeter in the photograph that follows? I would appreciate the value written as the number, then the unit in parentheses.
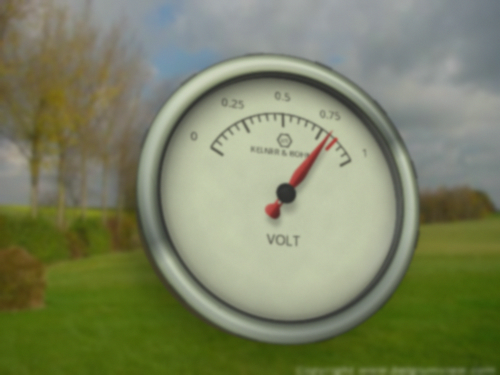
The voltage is 0.8 (V)
